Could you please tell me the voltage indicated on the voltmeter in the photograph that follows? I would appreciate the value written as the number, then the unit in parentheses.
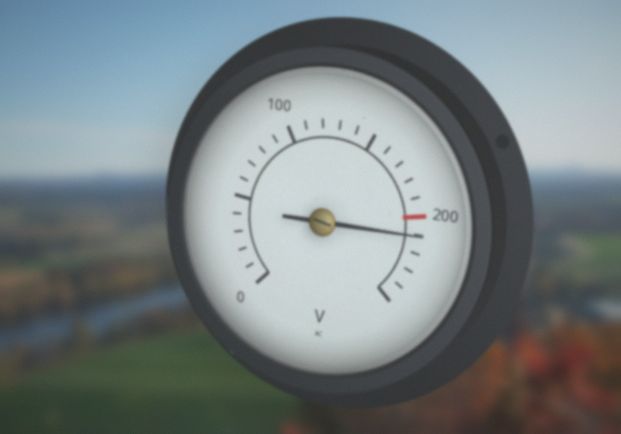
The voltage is 210 (V)
